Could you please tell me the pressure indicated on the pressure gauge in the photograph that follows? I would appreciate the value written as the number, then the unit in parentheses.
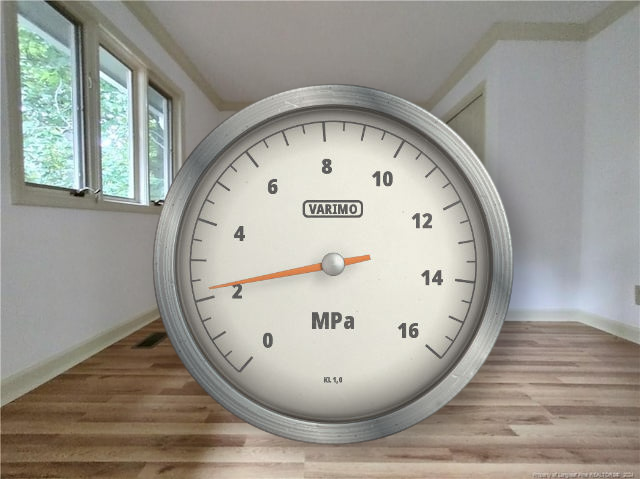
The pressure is 2.25 (MPa)
